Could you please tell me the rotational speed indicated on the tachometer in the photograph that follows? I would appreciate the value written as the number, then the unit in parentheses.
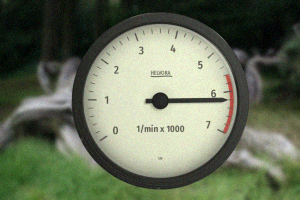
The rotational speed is 6200 (rpm)
